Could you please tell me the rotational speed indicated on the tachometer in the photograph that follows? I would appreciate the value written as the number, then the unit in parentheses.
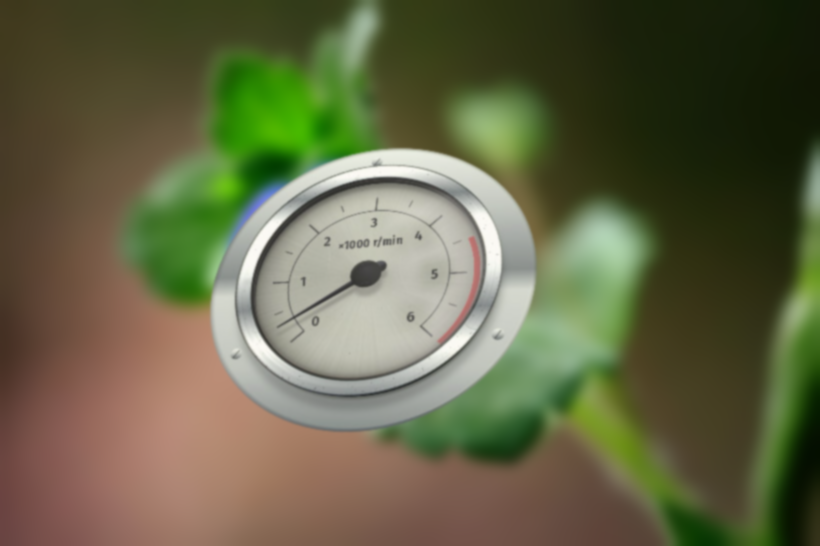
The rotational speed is 250 (rpm)
